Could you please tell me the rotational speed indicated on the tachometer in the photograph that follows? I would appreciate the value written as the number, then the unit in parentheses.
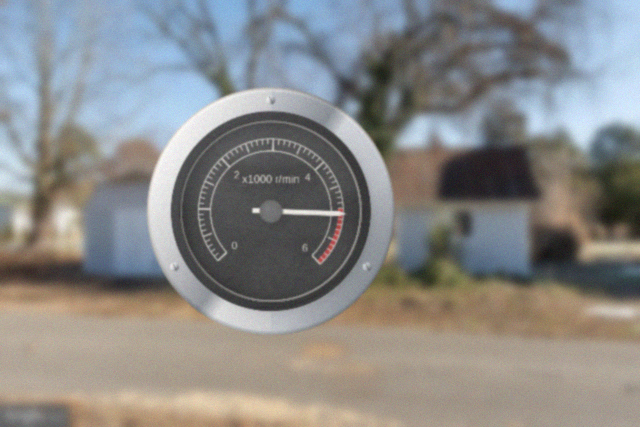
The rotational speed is 5000 (rpm)
